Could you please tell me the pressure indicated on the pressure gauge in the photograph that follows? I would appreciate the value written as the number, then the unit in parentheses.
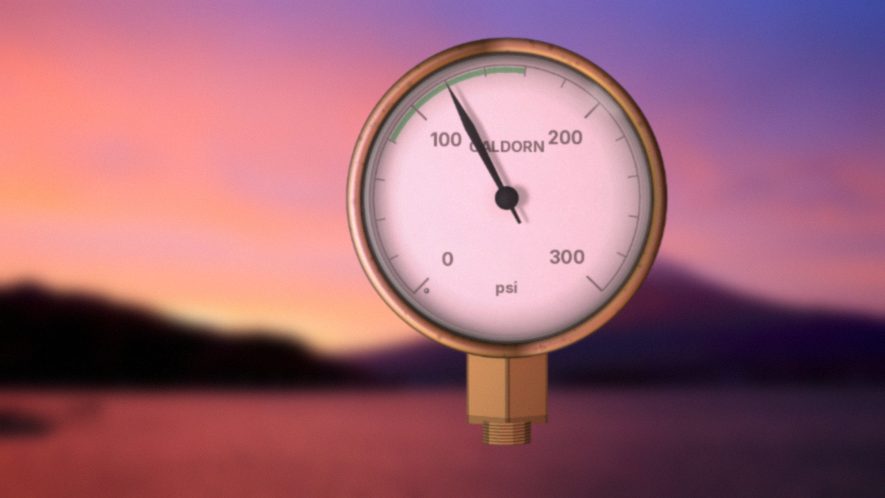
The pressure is 120 (psi)
